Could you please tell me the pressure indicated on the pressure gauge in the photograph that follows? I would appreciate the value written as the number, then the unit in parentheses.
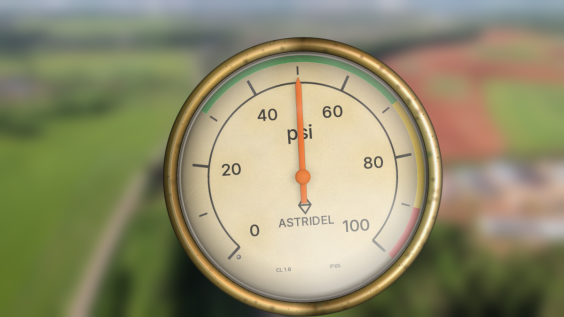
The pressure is 50 (psi)
